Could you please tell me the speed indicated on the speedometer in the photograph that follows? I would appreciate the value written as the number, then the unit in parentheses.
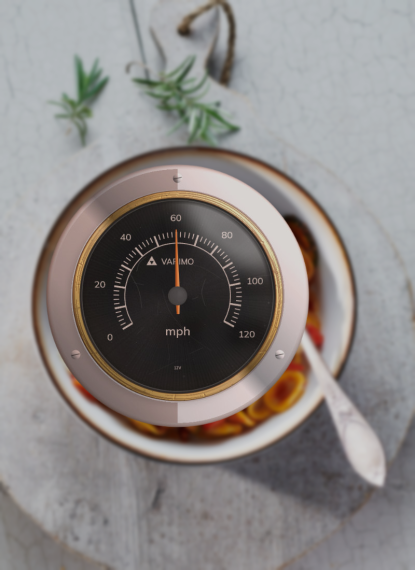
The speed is 60 (mph)
